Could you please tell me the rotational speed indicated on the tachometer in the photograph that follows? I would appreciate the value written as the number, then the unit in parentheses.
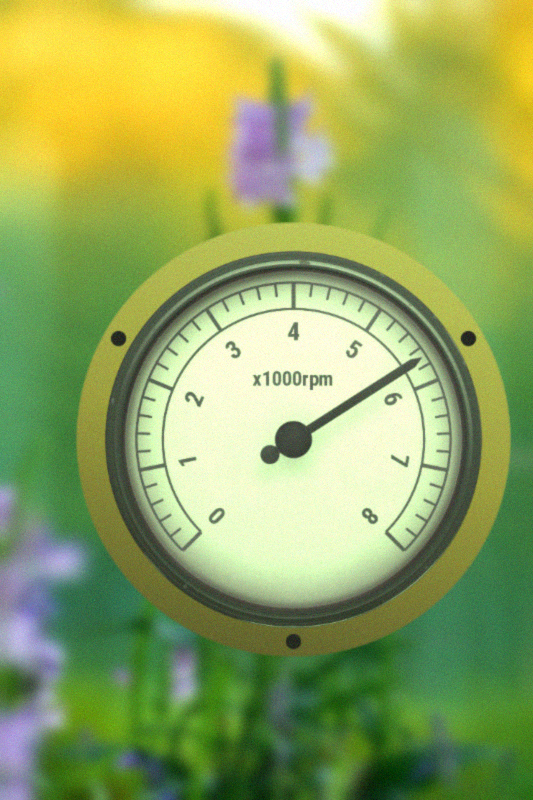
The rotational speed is 5700 (rpm)
